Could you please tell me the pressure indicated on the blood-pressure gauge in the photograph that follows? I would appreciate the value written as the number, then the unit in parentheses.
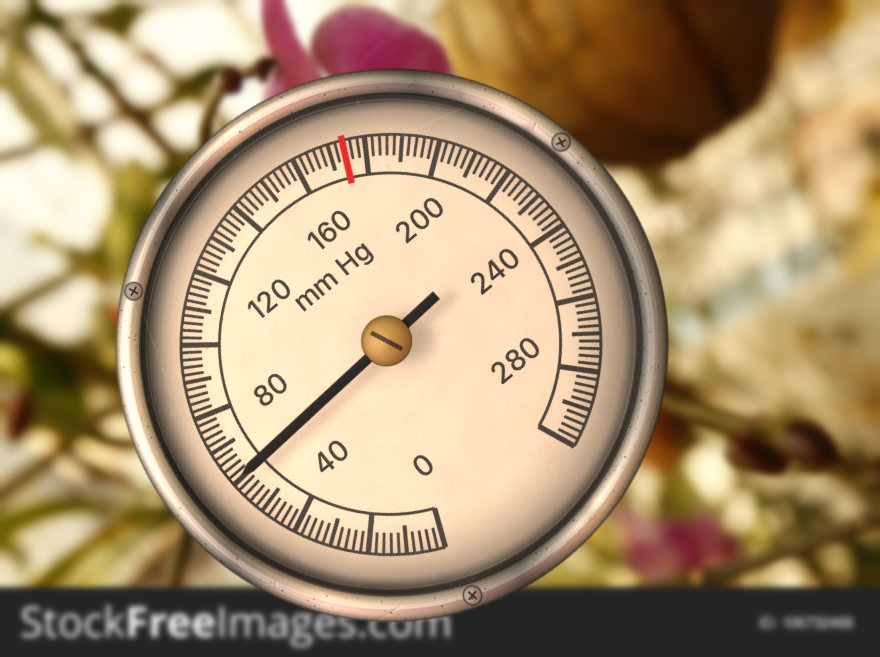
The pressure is 60 (mmHg)
